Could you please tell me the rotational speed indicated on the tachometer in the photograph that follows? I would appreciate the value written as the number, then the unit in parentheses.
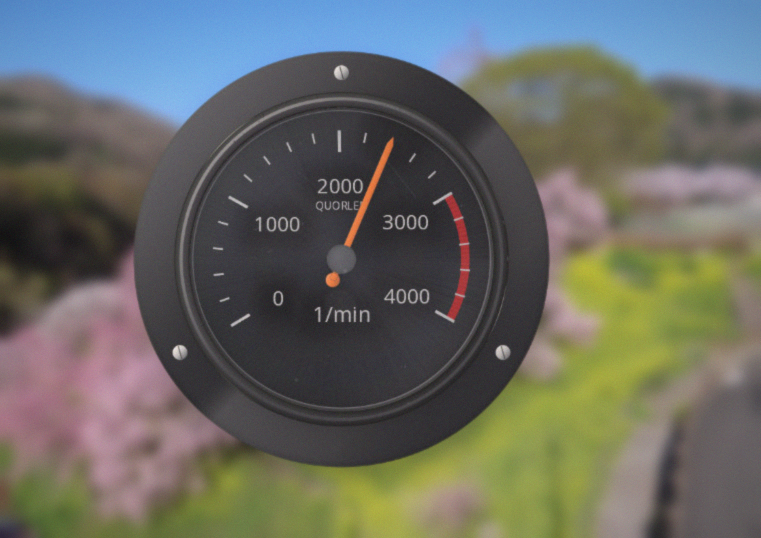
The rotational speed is 2400 (rpm)
